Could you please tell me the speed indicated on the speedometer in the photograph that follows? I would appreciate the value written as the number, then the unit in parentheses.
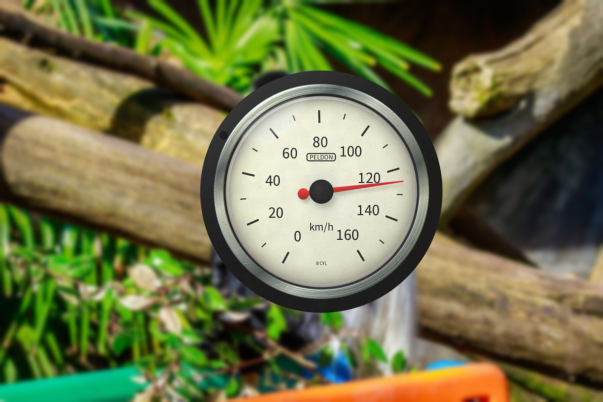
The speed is 125 (km/h)
